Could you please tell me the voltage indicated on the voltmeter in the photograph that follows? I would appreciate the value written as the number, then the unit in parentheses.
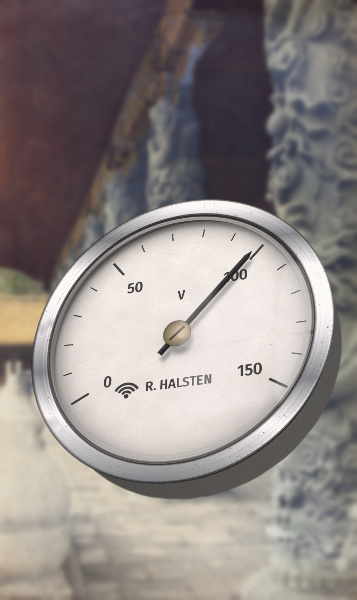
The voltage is 100 (V)
